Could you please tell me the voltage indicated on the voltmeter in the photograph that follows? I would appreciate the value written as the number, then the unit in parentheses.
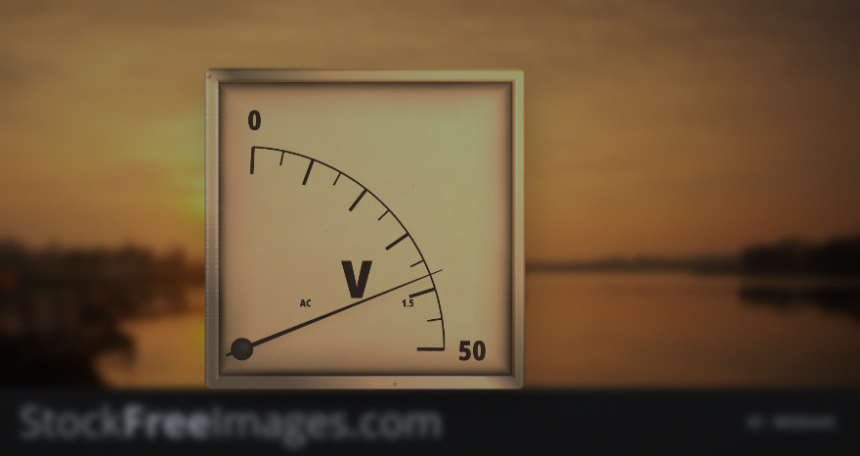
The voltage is 37.5 (V)
